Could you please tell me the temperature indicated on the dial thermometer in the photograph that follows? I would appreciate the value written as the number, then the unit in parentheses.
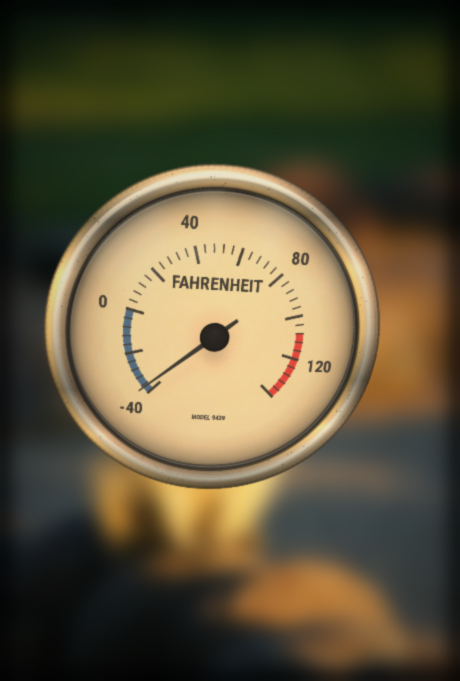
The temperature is -36 (°F)
